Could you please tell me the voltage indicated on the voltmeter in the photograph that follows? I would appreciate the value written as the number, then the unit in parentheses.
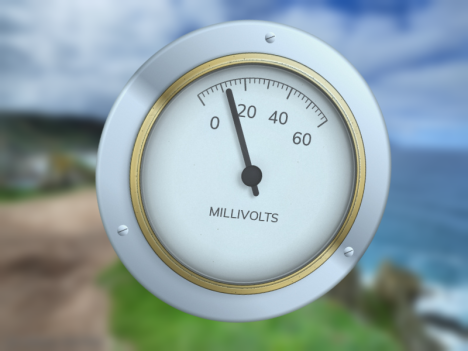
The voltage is 12 (mV)
